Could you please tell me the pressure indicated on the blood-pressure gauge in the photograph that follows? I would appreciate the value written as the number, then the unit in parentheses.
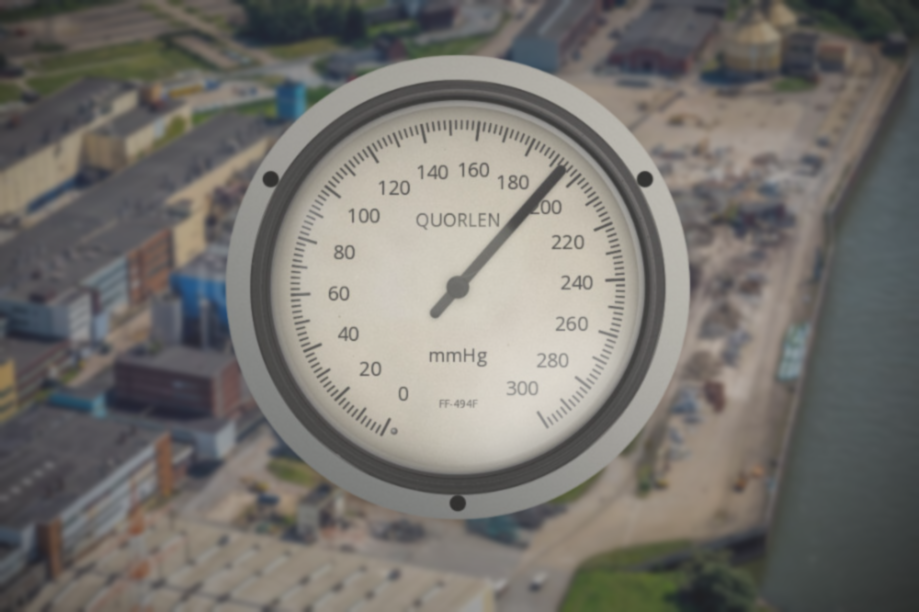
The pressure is 194 (mmHg)
